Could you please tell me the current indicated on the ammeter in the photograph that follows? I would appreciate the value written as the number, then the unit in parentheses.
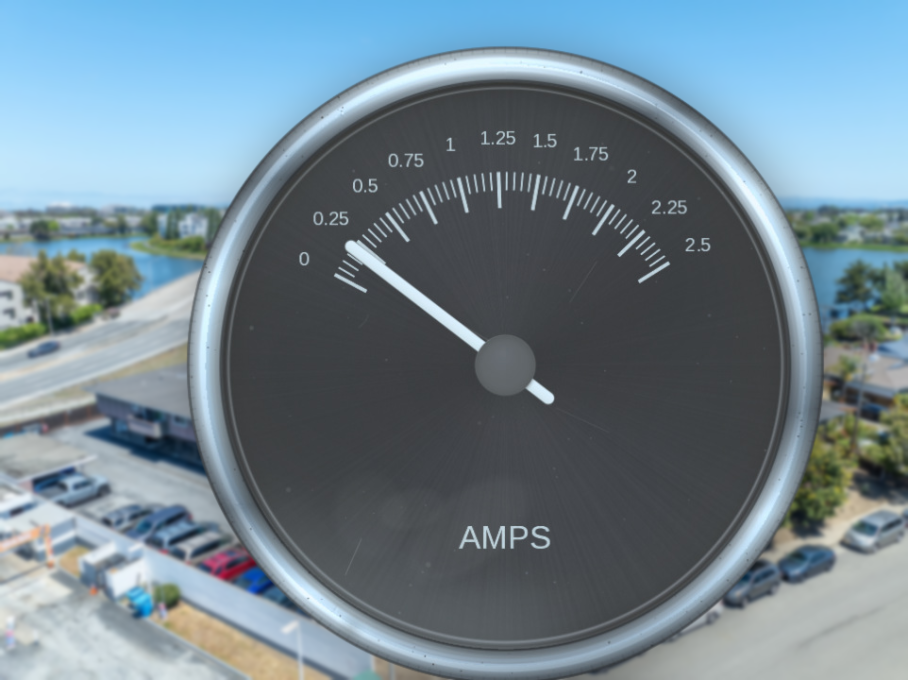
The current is 0.2 (A)
